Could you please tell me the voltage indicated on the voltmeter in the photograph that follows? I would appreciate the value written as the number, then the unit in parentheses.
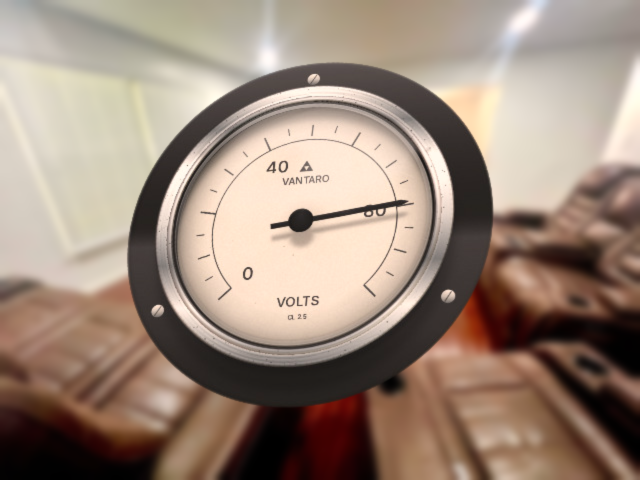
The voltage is 80 (V)
